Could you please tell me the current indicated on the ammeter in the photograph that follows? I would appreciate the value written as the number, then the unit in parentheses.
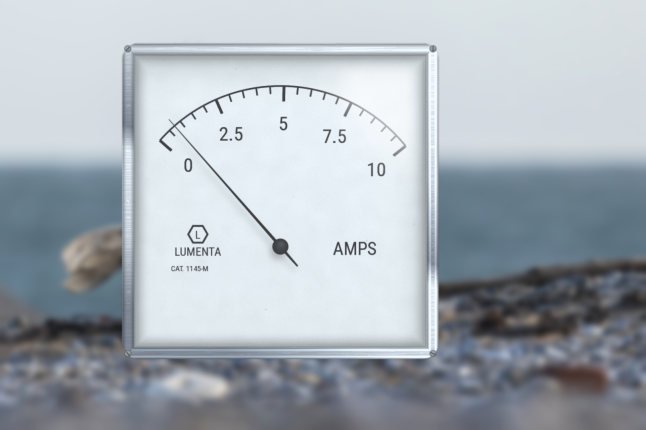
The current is 0.75 (A)
